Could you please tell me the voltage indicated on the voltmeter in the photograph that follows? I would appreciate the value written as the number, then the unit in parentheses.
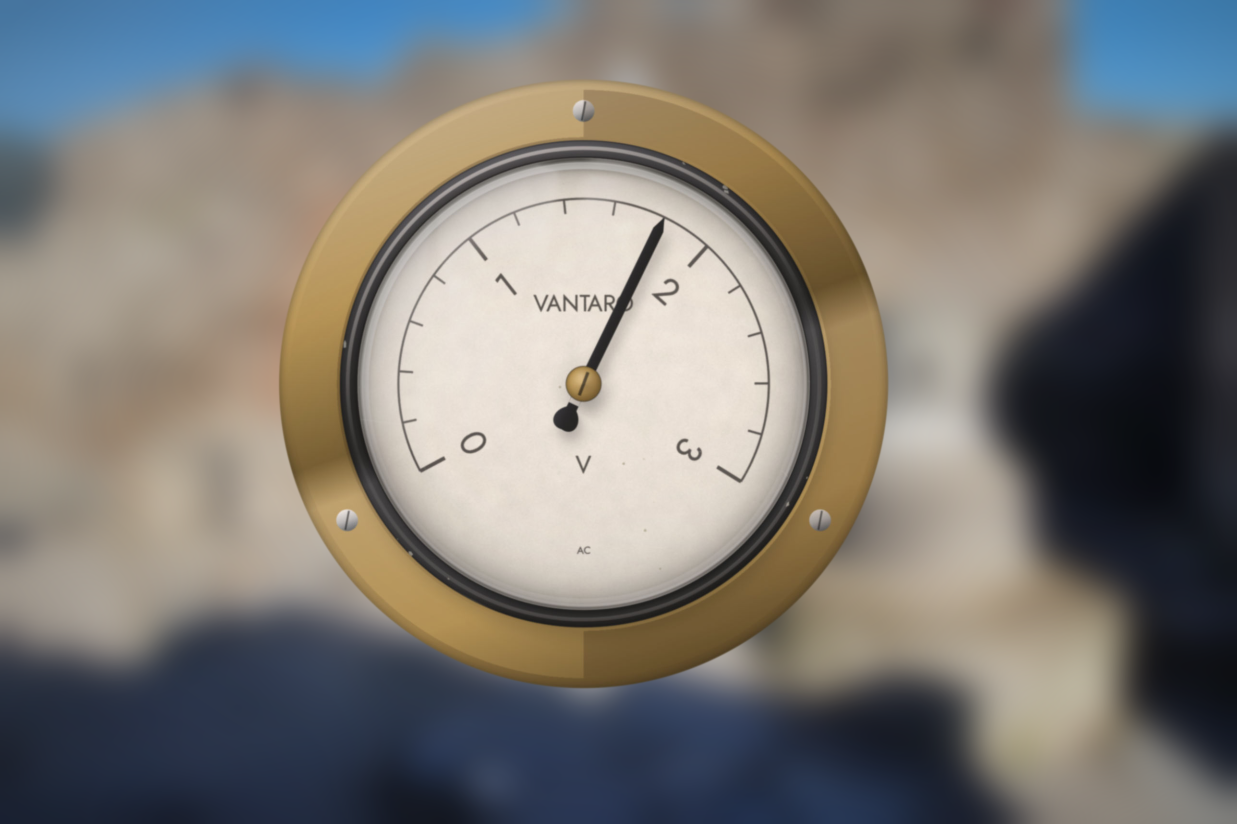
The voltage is 1.8 (V)
